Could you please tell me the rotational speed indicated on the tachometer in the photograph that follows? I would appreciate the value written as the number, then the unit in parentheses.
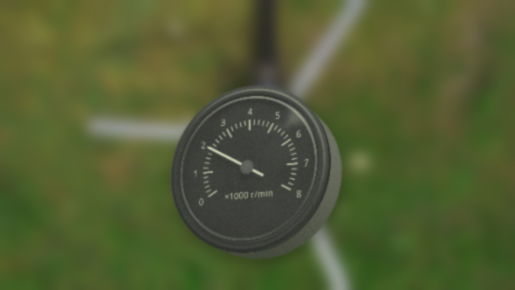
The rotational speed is 2000 (rpm)
